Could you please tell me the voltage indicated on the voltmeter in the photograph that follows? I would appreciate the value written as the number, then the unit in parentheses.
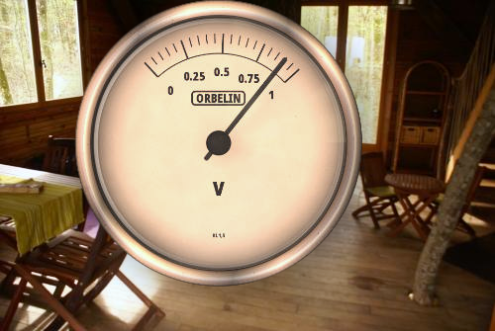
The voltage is 0.9 (V)
